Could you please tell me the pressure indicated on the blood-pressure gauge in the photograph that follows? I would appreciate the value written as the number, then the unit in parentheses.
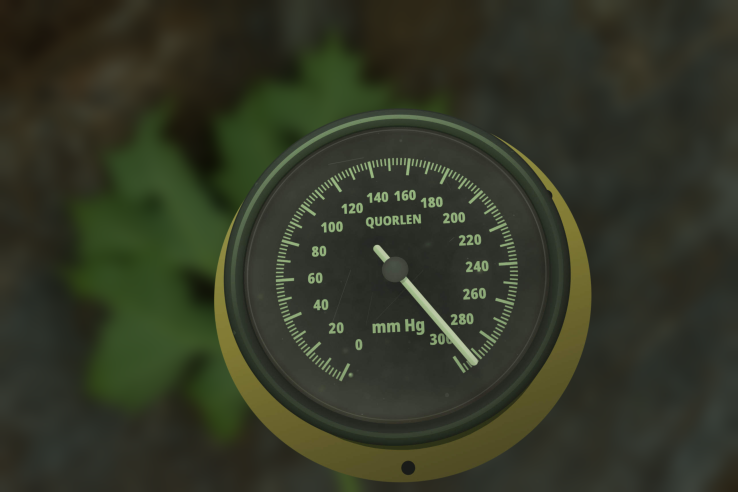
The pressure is 294 (mmHg)
